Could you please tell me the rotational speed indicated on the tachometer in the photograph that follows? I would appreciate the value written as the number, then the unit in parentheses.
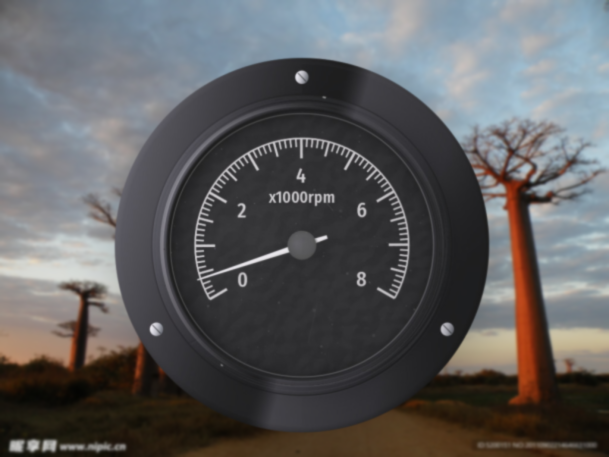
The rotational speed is 400 (rpm)
